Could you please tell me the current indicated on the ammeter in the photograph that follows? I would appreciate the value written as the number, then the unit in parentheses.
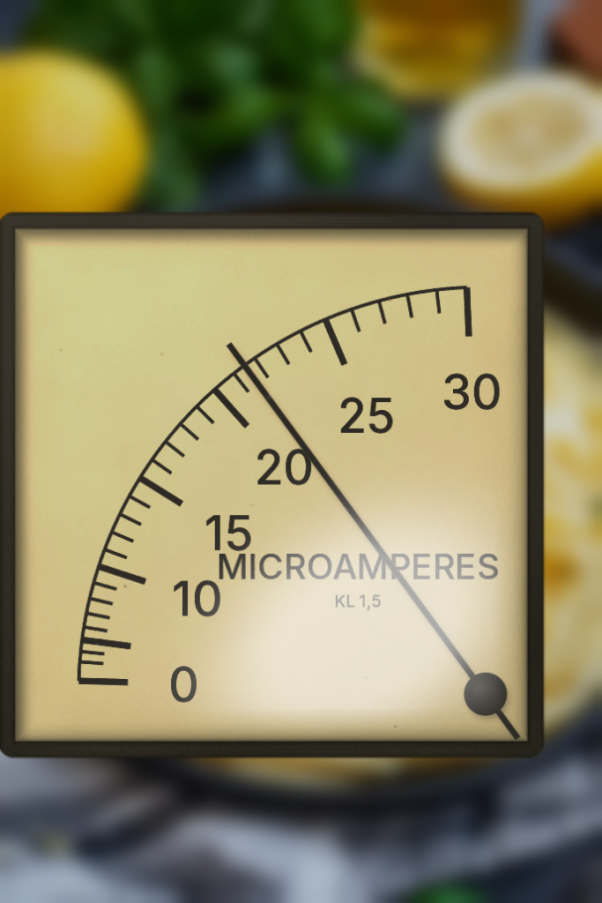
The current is 21.5 (µA)
